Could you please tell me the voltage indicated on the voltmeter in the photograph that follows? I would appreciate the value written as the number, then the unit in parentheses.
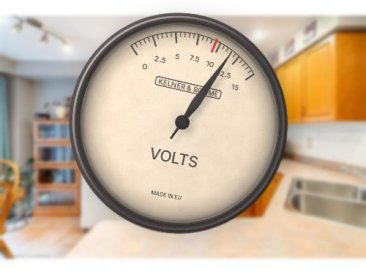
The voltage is 11.5 (V)
